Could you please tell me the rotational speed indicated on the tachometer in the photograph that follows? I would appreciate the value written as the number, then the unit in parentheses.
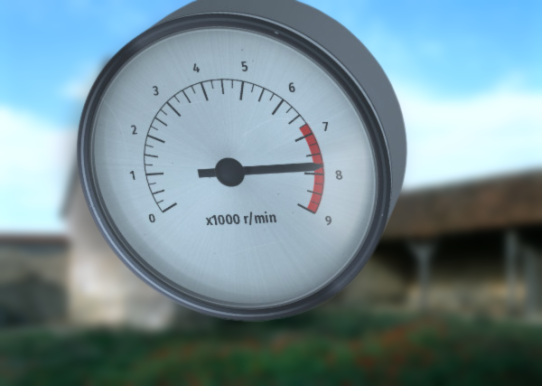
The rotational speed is 7750 (rpm)
